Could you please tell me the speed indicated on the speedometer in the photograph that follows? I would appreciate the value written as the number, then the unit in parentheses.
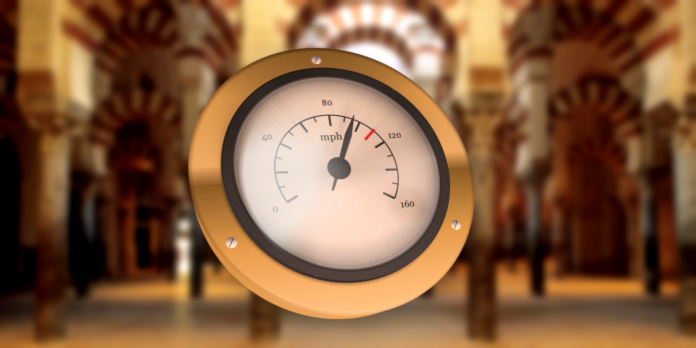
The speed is 95 (mph)
